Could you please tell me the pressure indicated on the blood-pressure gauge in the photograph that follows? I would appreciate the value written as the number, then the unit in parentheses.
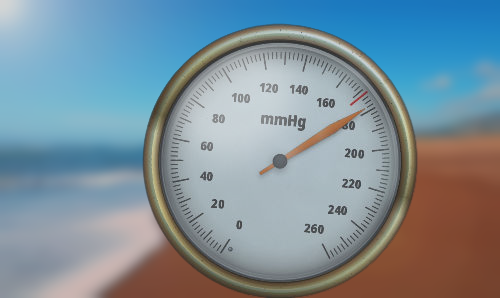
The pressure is 178 (mmHg)
